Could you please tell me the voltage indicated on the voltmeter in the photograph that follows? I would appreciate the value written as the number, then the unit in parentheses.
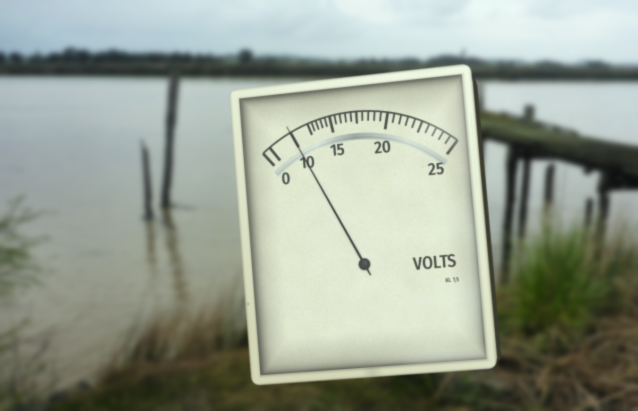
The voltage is 10 (V)
